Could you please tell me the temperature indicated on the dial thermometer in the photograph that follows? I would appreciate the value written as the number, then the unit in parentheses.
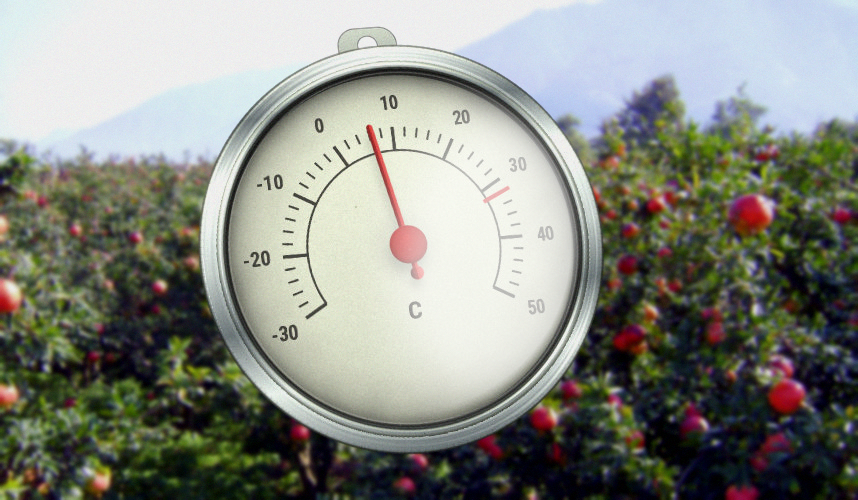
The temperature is 6 (°C)
